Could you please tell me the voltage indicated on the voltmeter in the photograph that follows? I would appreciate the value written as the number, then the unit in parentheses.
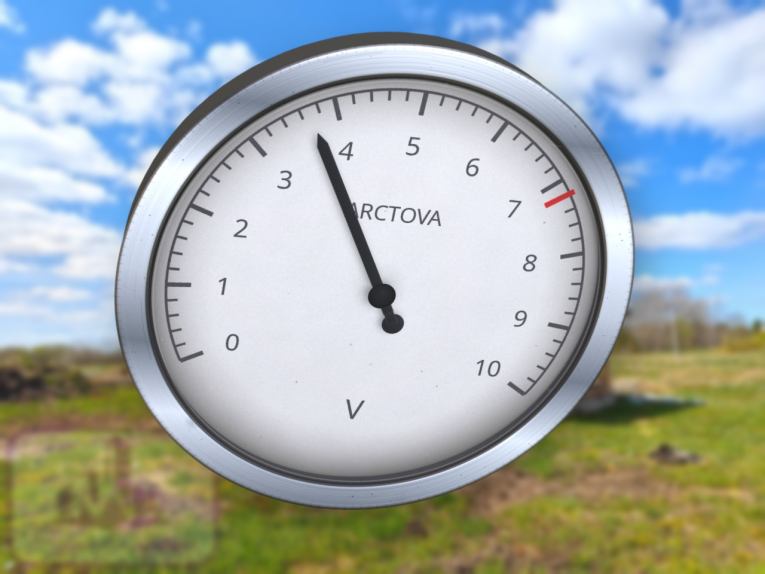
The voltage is 3.7 (V)
